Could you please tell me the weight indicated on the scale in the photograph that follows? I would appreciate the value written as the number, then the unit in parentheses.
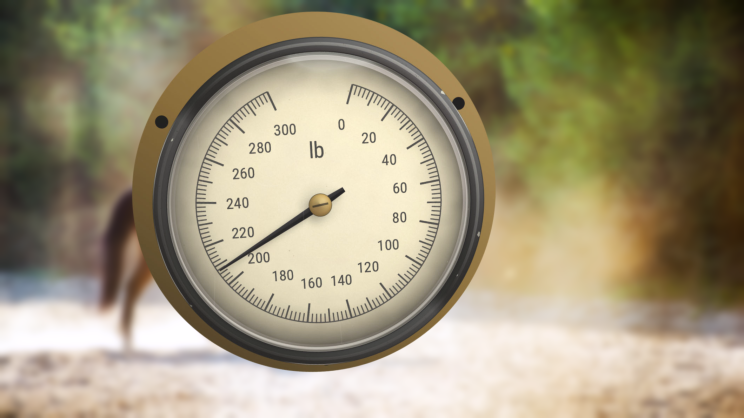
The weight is 208 (lb)
